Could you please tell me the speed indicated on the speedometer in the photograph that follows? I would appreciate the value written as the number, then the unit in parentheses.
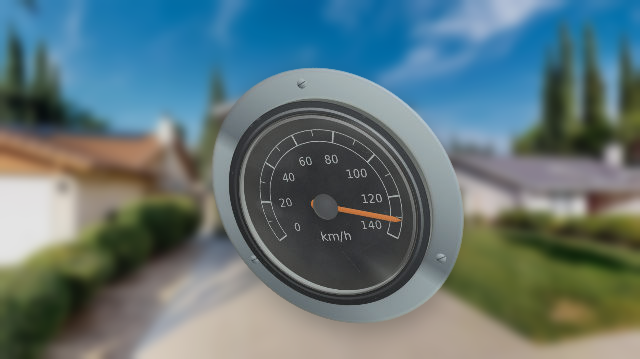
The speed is 130 (km/h)
